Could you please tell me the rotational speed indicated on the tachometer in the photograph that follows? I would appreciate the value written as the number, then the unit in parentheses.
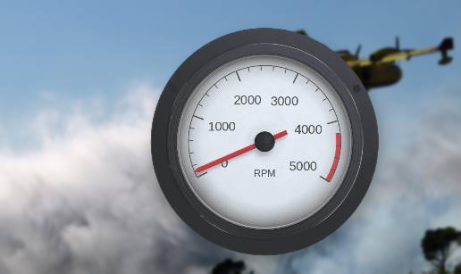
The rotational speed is 100 (rpm)
